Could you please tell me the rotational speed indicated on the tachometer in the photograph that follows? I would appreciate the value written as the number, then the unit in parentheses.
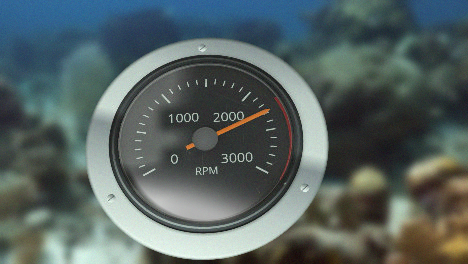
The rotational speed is 2300 (rpm)
